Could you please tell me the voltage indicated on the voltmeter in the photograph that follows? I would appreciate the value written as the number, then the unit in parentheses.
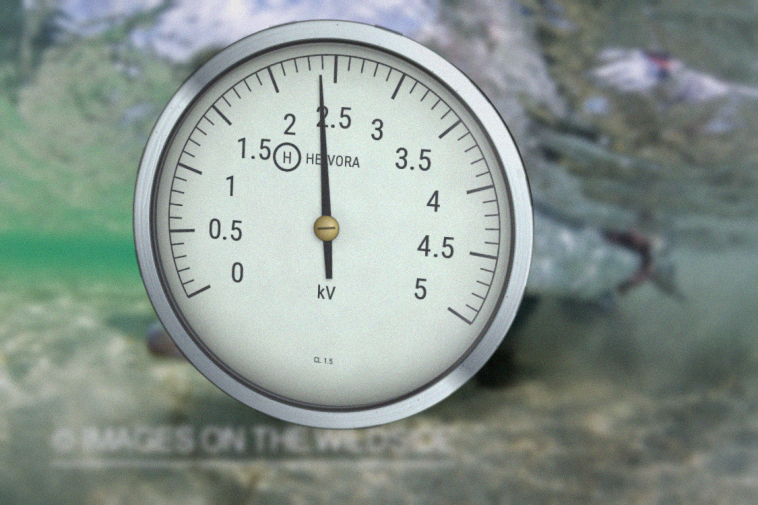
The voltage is 2.4 (kV)
